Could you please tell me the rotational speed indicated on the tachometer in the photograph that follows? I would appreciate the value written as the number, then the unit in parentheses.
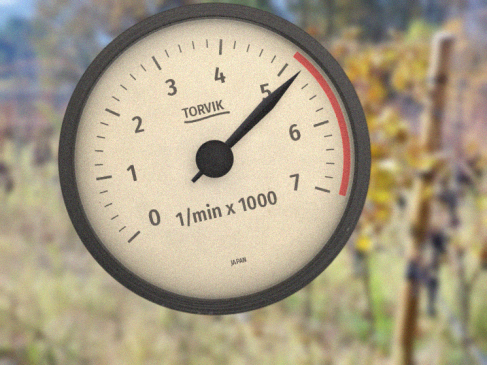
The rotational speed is 5200 (rpm)
